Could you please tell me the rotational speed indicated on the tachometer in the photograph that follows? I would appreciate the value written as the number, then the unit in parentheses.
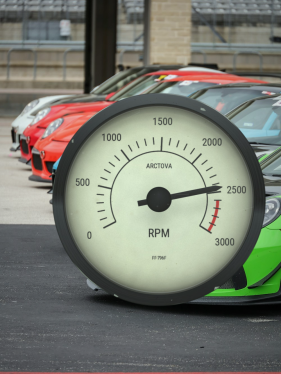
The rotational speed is 2450 (rpm)
